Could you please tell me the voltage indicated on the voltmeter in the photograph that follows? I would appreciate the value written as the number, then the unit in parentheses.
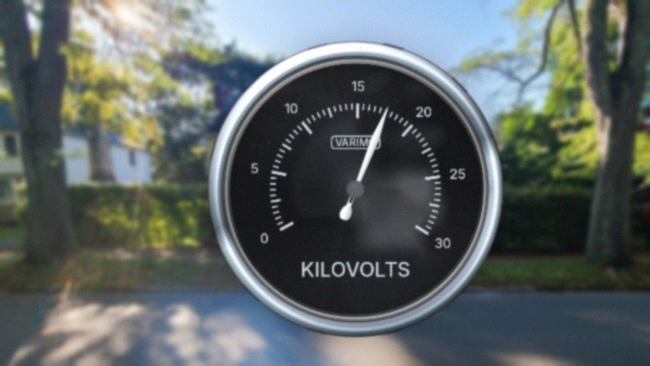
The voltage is 17.5 (kV)
